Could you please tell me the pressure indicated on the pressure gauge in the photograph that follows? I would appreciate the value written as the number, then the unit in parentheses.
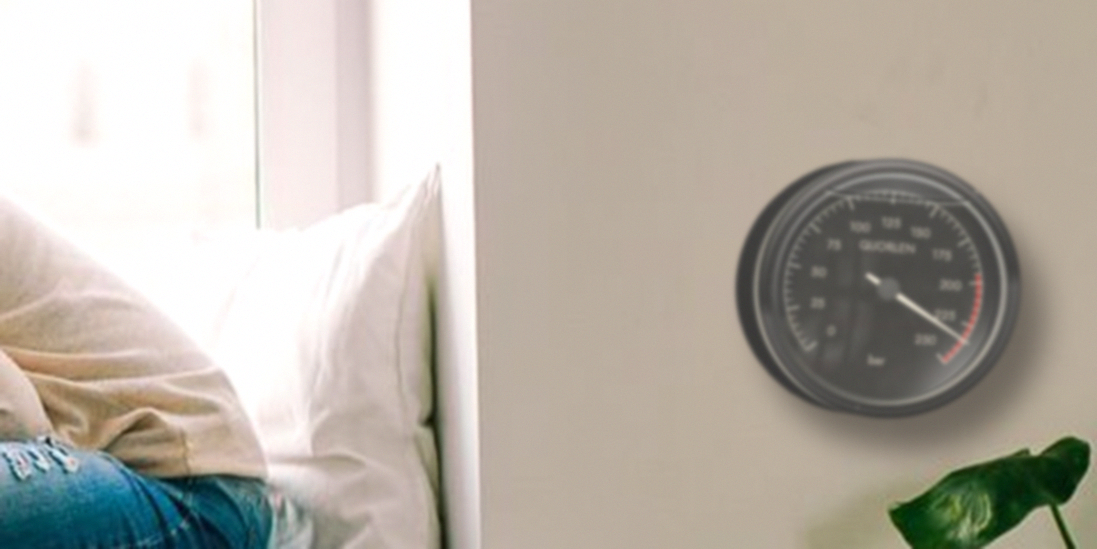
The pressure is 235 (bar)
